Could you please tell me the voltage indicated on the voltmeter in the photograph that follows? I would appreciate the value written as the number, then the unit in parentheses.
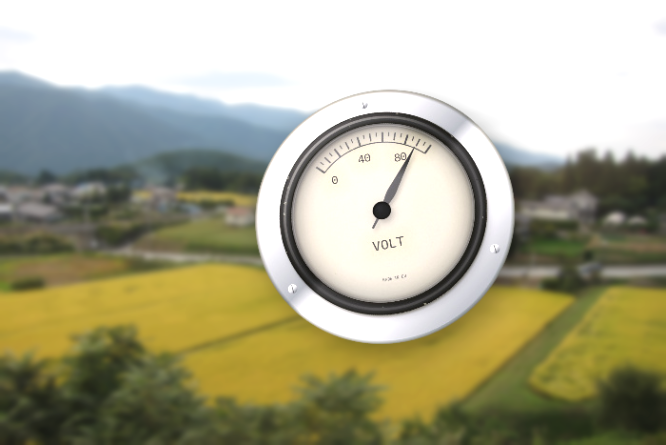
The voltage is 90 (V)
